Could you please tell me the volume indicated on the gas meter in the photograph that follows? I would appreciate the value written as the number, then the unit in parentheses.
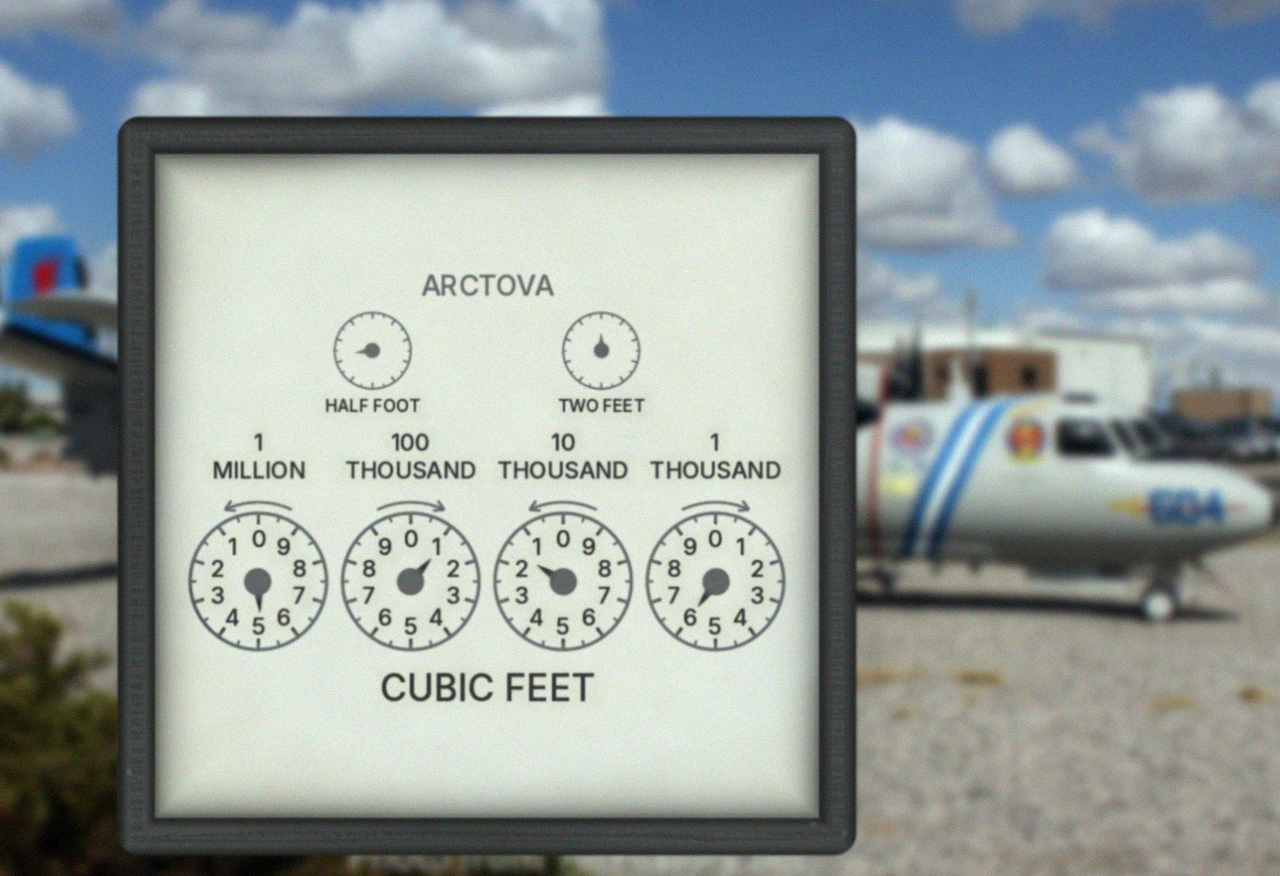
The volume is 511600 (ft³)
